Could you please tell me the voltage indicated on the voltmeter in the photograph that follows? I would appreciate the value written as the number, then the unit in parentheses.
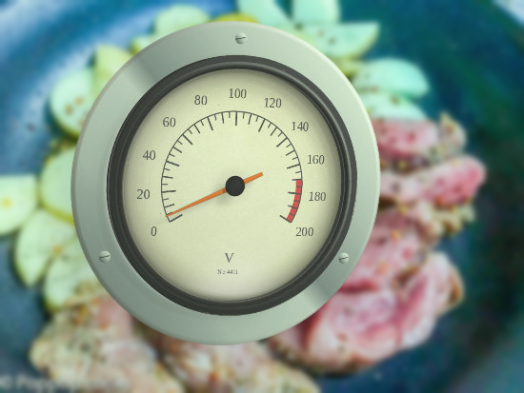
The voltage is 5 (V)
